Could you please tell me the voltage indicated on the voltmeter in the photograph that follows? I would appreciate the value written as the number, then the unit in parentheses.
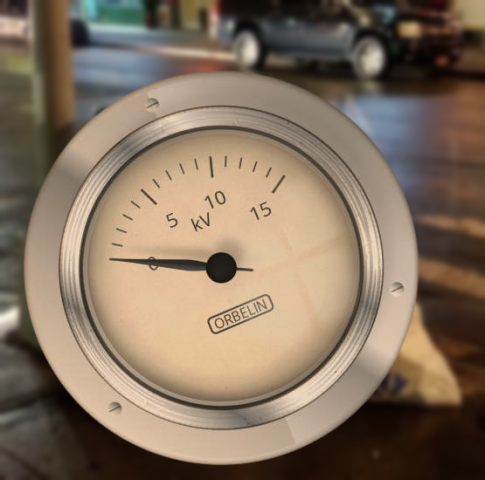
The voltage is 0 (kV)
